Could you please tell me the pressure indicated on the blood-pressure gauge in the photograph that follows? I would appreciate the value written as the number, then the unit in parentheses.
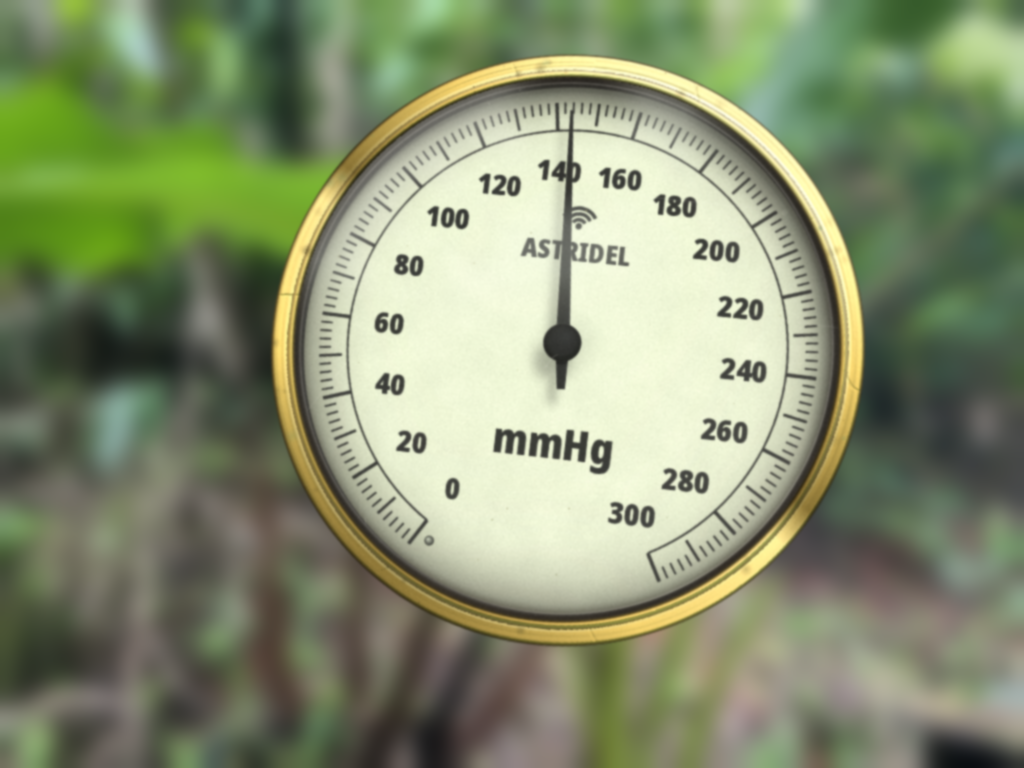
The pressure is 144 (mmHg)
